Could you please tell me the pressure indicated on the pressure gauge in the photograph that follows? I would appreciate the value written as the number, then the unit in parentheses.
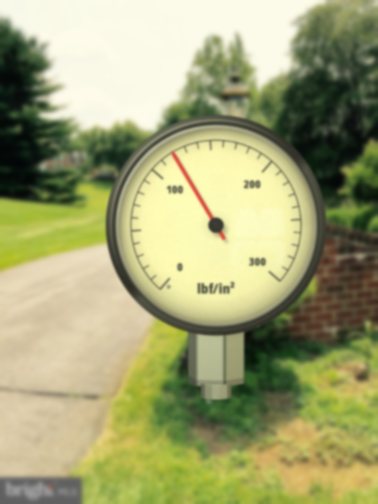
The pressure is 120 (psi)
